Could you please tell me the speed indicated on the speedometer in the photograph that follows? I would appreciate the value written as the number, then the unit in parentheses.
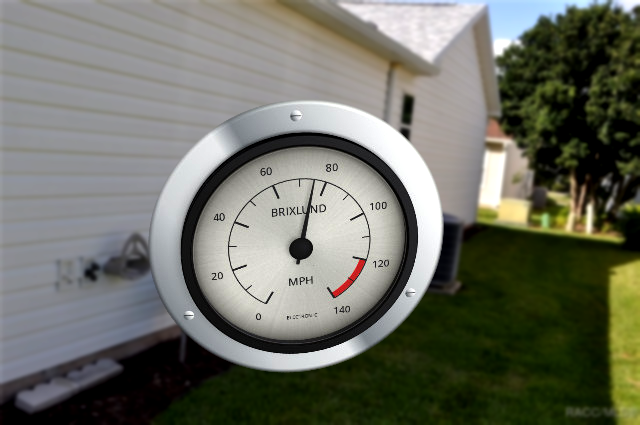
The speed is 75 (mph)
